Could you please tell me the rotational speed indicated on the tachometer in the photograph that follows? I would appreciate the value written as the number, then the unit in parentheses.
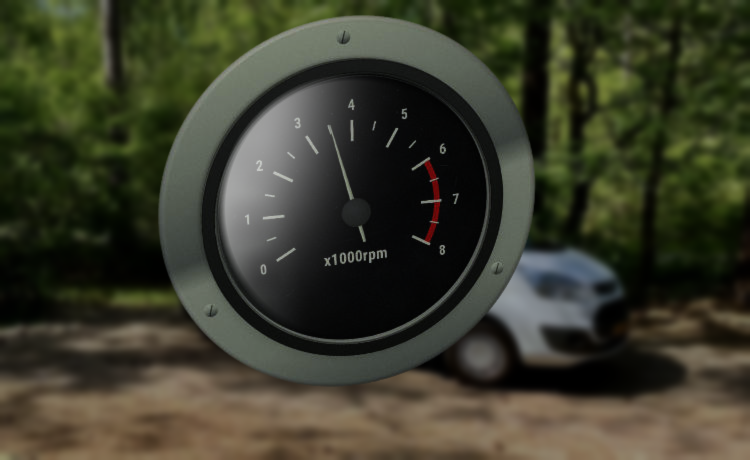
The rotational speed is 3500 (rpm)
